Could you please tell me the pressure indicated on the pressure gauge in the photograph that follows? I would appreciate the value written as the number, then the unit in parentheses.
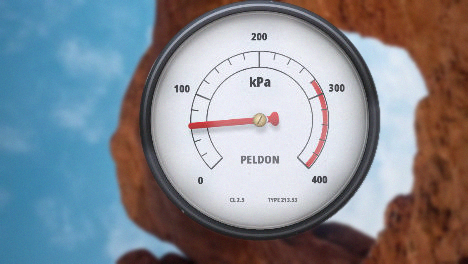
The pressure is 60 (kPa)
